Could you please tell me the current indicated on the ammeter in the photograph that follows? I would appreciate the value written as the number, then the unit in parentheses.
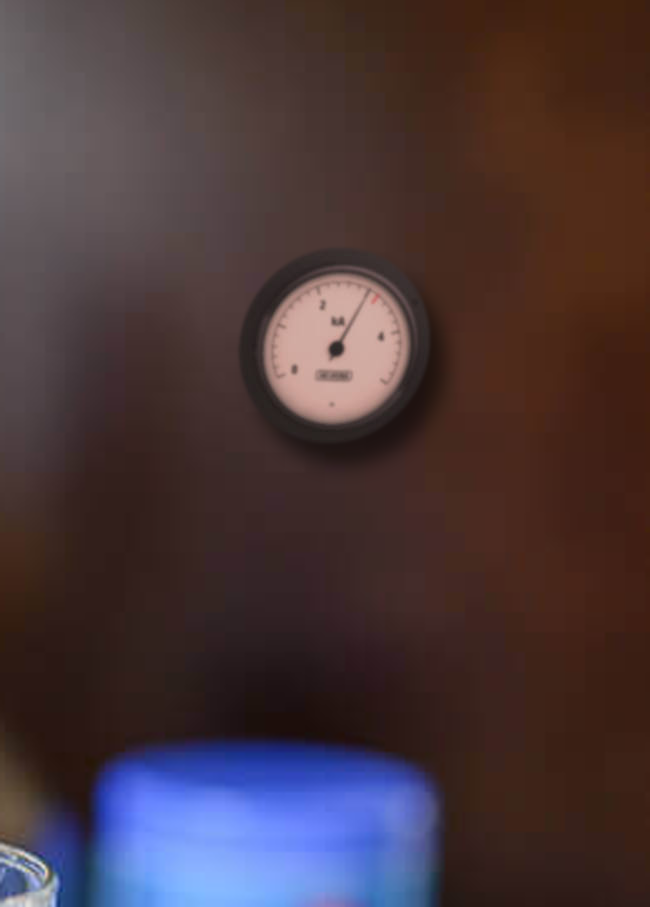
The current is 3 (kA)
